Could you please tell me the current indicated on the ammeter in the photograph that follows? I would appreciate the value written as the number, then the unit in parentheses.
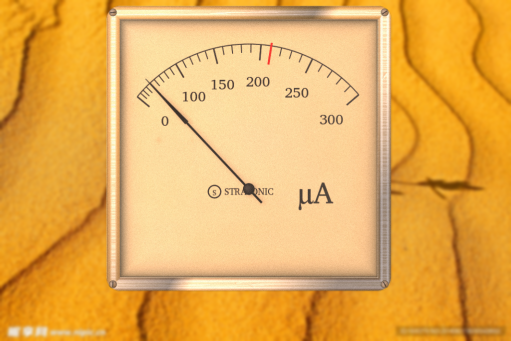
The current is 50 (µA)
